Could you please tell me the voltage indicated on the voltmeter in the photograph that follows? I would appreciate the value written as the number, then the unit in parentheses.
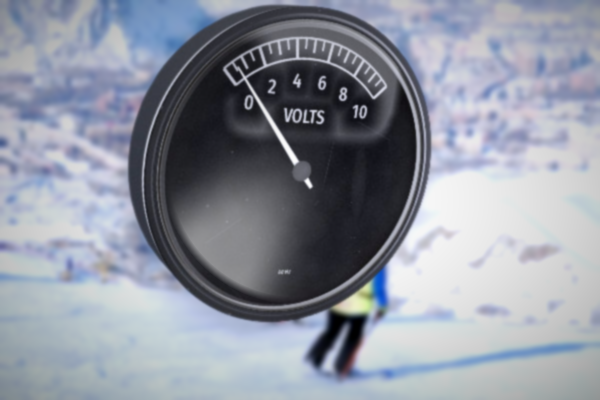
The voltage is 0.5 (V)
